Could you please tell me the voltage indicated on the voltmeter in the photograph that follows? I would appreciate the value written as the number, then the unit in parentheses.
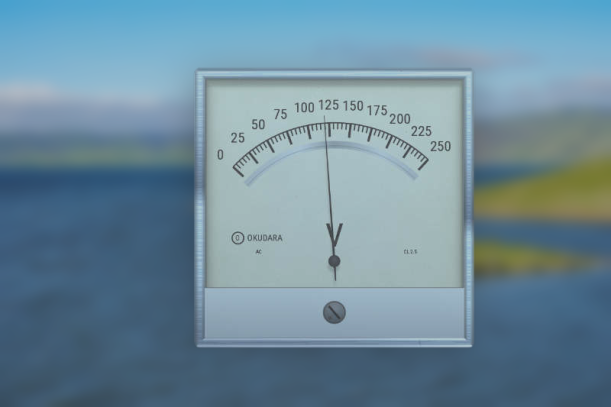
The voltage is 120 (V)
